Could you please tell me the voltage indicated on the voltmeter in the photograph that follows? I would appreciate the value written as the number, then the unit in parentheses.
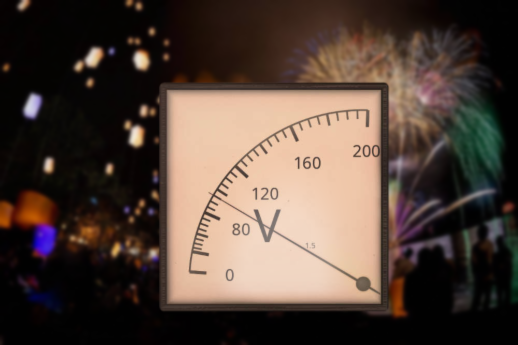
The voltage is 95 (V)
